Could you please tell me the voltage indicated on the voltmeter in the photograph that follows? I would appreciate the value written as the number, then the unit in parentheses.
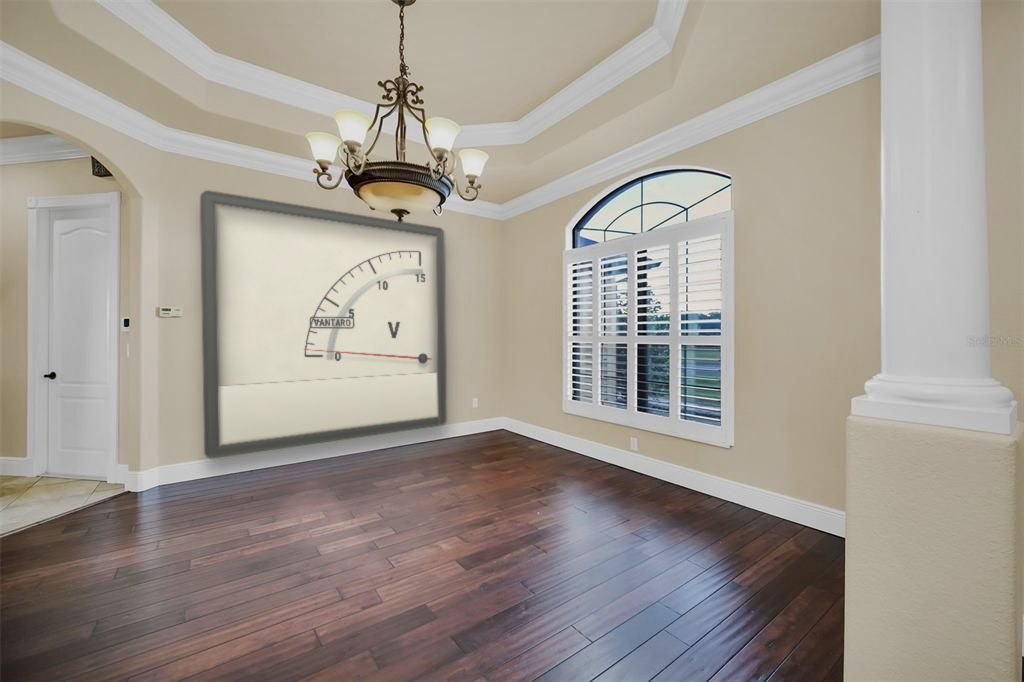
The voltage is 0.5 (V)
